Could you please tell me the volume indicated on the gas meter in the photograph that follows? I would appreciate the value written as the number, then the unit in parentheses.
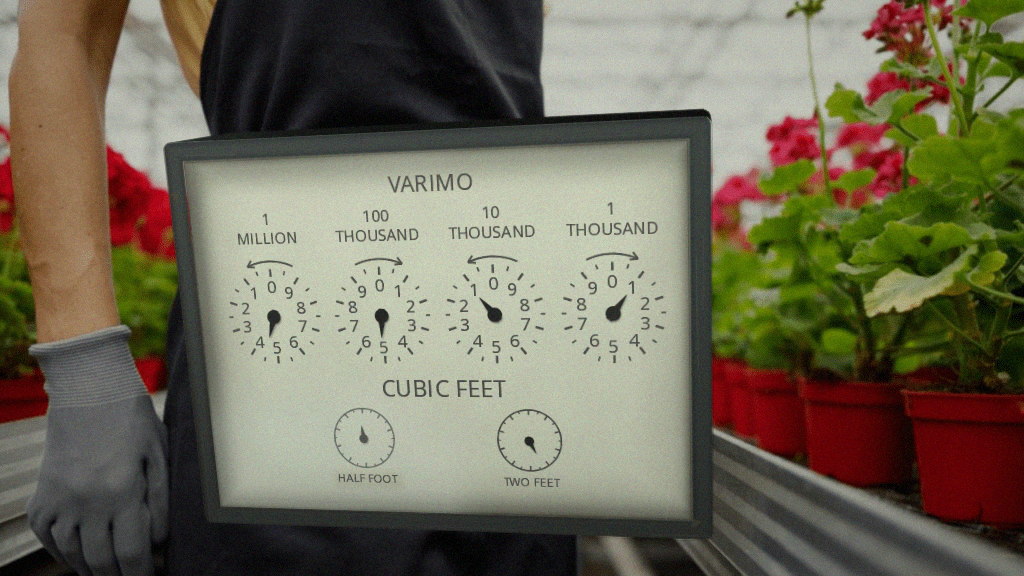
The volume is 451100 (ft³)
